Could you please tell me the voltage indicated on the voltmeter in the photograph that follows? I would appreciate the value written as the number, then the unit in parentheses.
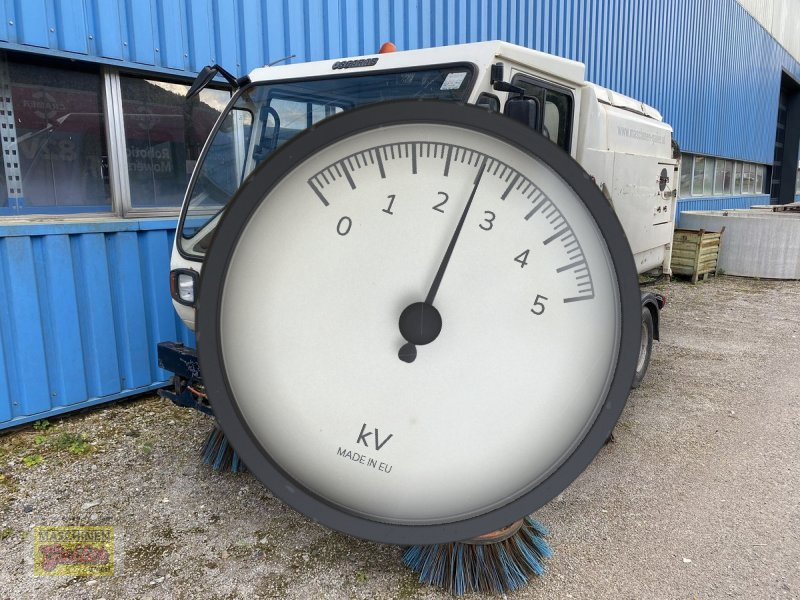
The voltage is 2.5 (kV)
